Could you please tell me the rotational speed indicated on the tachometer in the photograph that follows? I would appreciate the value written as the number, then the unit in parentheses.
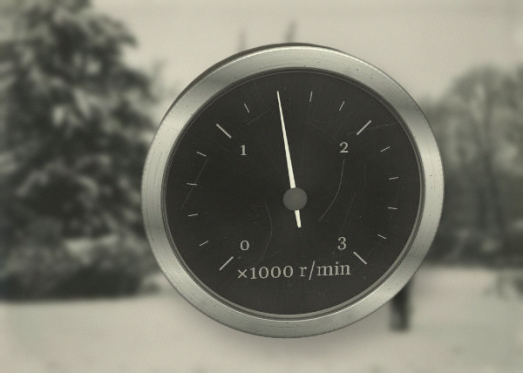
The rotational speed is 1400 (rpm)
